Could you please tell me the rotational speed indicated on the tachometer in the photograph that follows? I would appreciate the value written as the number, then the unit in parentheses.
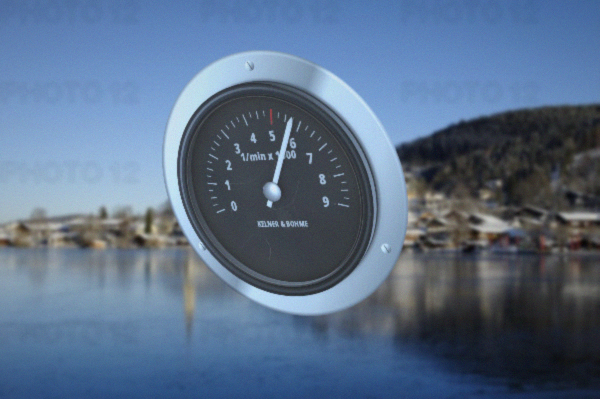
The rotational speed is 5750 (rpm)
